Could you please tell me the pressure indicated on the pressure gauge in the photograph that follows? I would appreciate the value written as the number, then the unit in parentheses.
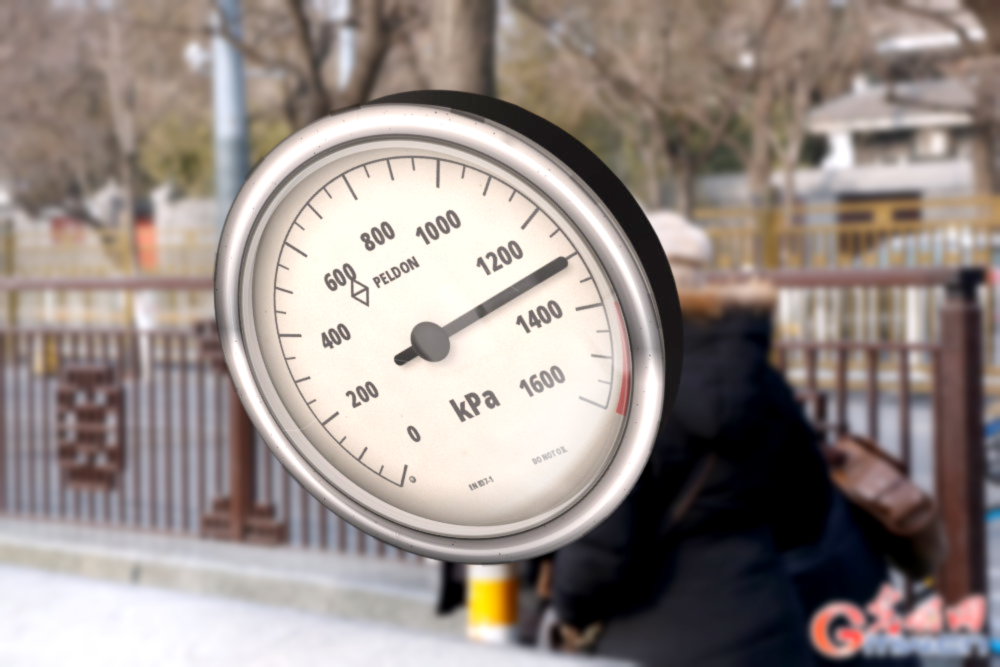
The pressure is 1300 (kPa)
